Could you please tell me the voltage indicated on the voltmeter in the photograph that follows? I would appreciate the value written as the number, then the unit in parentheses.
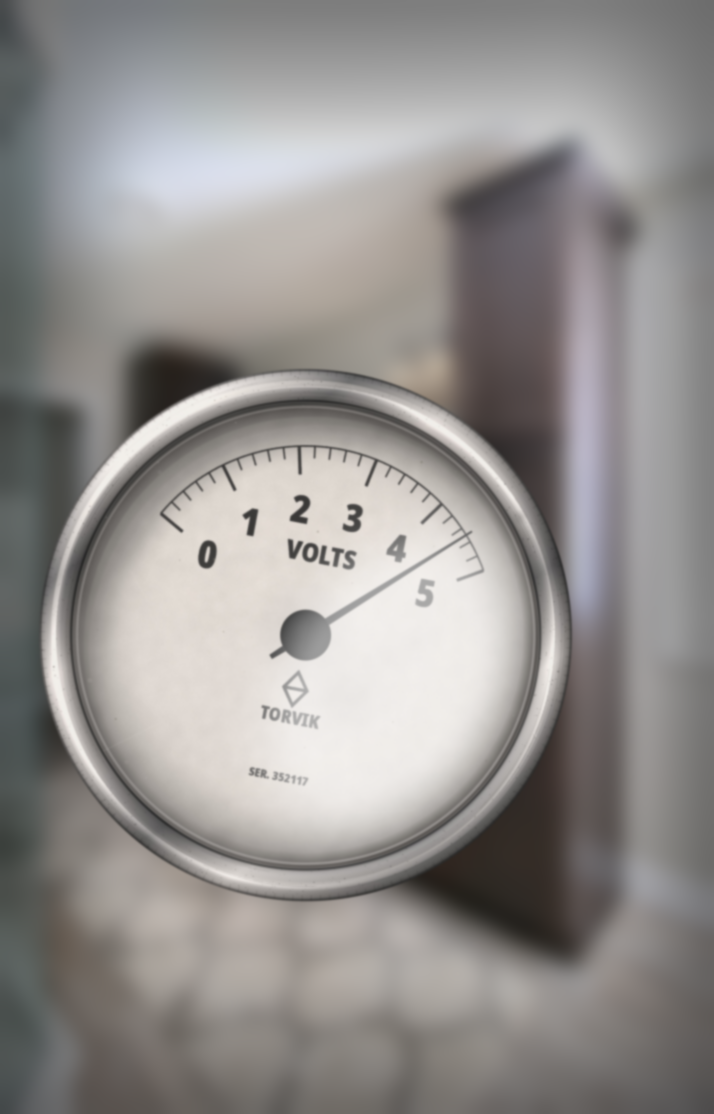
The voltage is 4.5 (V)
